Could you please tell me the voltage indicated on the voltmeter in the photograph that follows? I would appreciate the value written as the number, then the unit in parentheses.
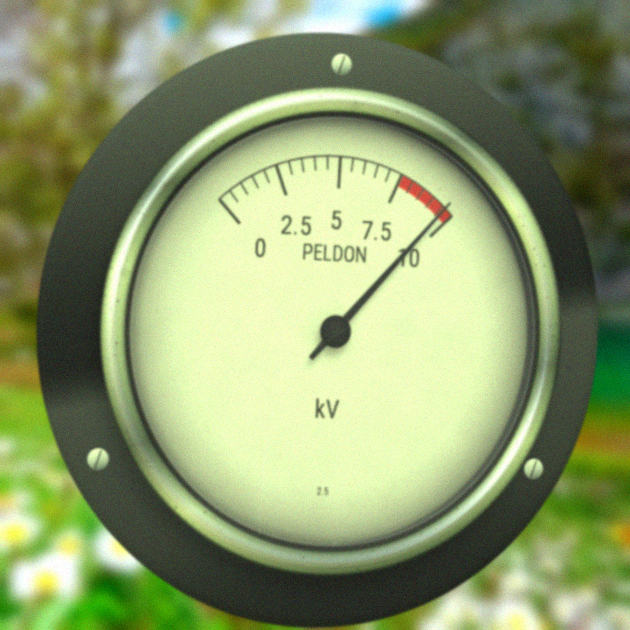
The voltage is 9.5 (kV)
